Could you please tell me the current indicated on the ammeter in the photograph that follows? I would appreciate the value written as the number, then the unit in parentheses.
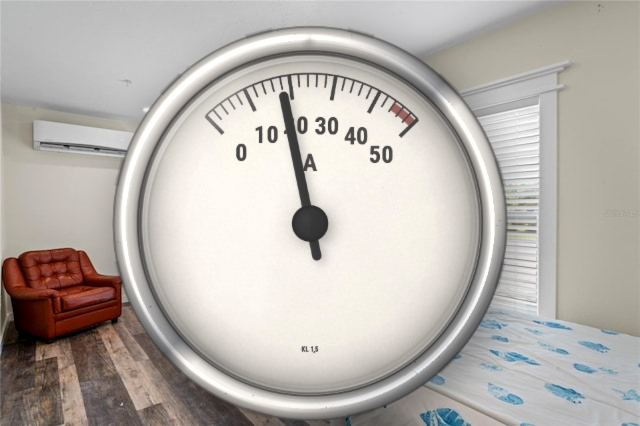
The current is 18 (A)
